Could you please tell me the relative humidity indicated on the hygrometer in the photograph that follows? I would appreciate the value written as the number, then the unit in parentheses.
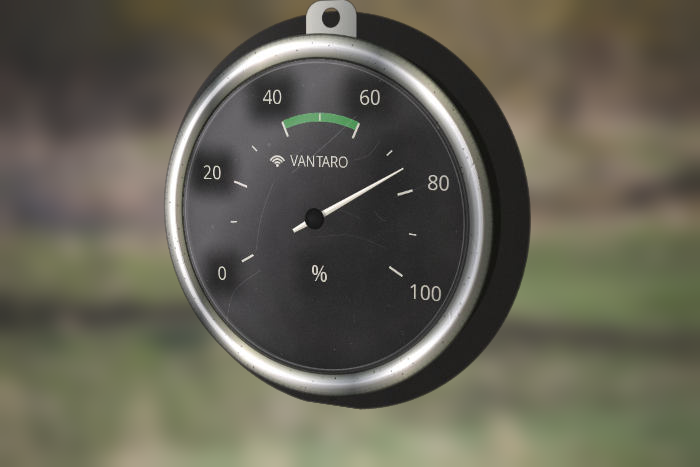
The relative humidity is 75 (%)
